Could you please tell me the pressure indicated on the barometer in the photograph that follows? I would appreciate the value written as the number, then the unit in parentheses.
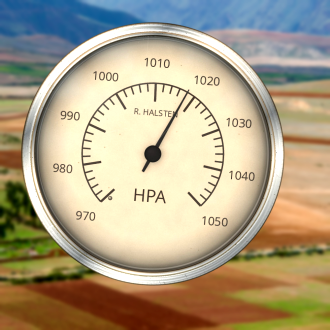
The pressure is 1018 (hPa)
